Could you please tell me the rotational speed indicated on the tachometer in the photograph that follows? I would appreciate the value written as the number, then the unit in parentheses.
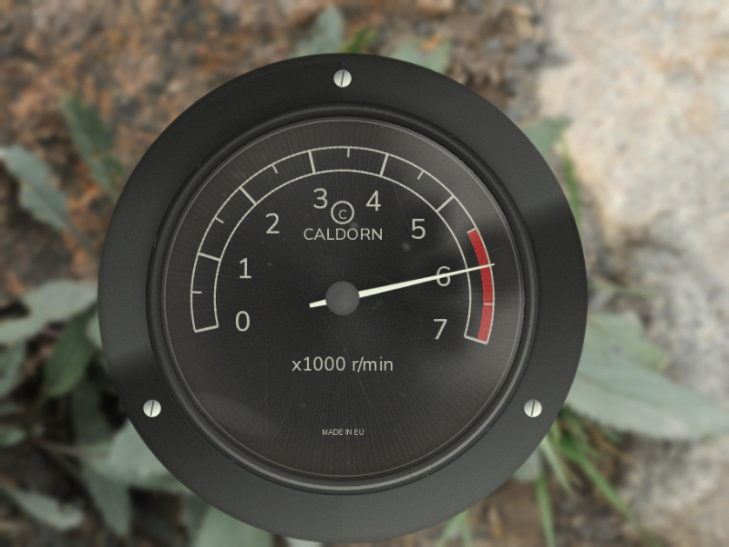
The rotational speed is 6000 (rpm)
